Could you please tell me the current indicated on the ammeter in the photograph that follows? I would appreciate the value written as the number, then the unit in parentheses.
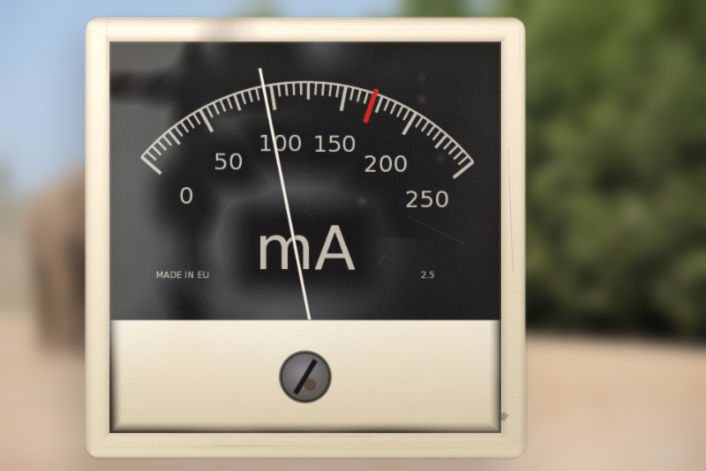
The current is 95 (mA)
